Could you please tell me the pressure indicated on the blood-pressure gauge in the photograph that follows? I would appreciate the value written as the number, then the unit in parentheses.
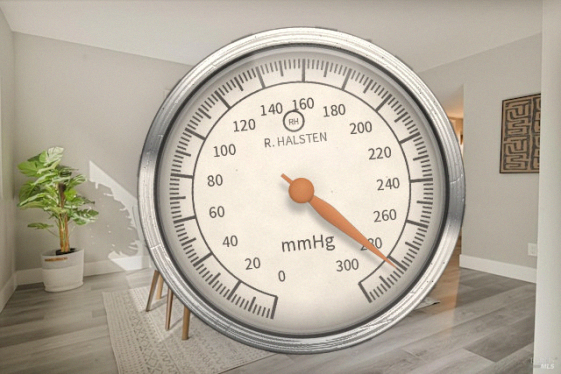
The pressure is 282 (mmHg)
